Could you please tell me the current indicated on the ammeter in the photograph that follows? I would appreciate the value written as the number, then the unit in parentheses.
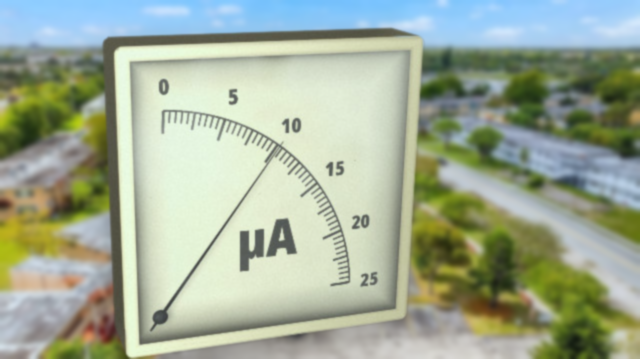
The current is 10 (µA)
